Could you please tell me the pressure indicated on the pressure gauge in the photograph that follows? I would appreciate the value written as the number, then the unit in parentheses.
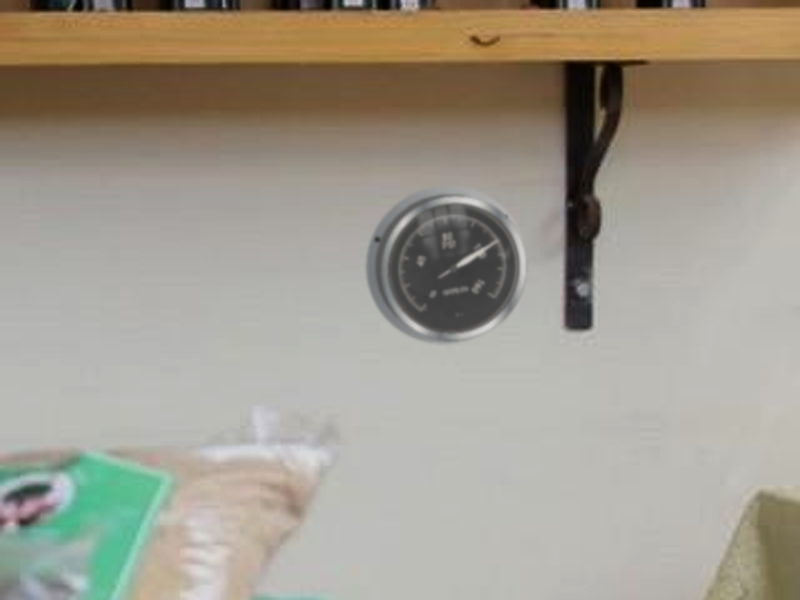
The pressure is 120 (psi)
